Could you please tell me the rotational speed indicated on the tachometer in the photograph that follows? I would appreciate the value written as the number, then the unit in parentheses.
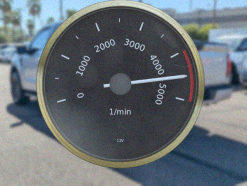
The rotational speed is 4500 (rpm)
